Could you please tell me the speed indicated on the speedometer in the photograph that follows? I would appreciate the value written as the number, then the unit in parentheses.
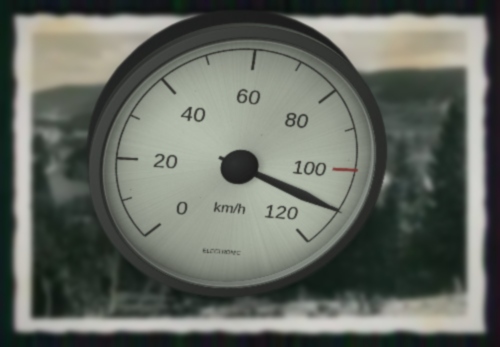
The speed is 110 (km/h)
